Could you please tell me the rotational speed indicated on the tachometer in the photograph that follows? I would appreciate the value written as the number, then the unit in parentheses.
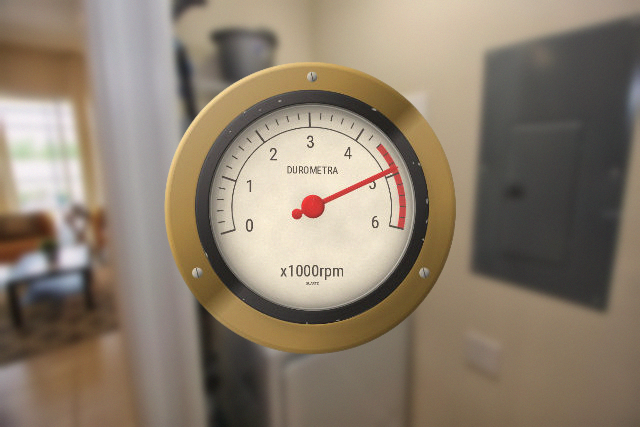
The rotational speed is 4900 (rpm)
